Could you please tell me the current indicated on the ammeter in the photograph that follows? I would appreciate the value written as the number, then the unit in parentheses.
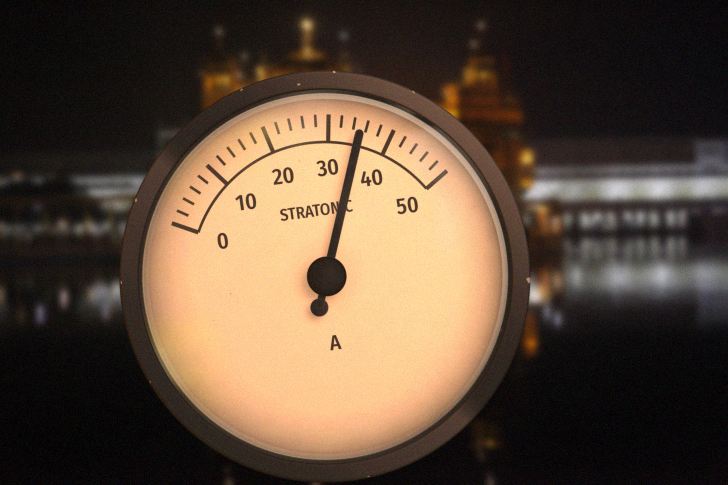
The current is 35 (A)
